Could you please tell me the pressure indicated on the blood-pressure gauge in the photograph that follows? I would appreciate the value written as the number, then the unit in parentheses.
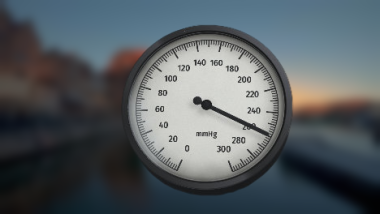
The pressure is 260 (mmHg)
